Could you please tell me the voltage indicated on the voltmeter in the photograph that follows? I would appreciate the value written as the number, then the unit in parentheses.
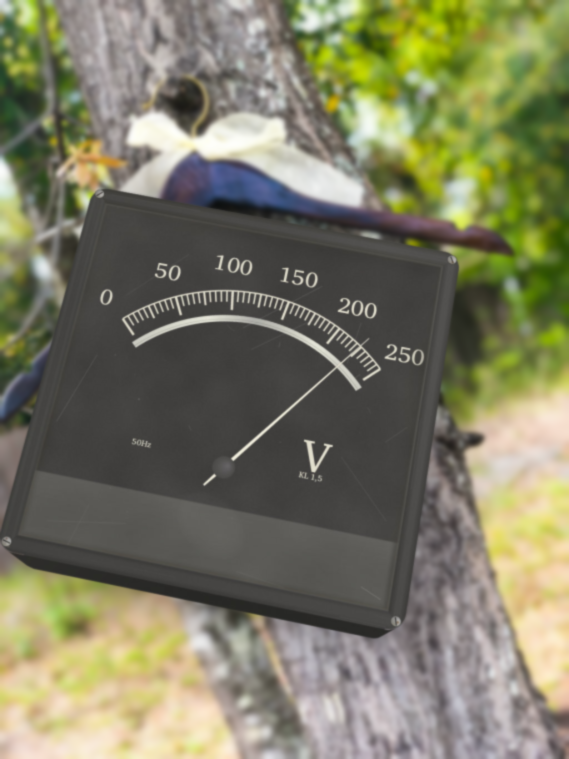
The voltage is 225 (V)
